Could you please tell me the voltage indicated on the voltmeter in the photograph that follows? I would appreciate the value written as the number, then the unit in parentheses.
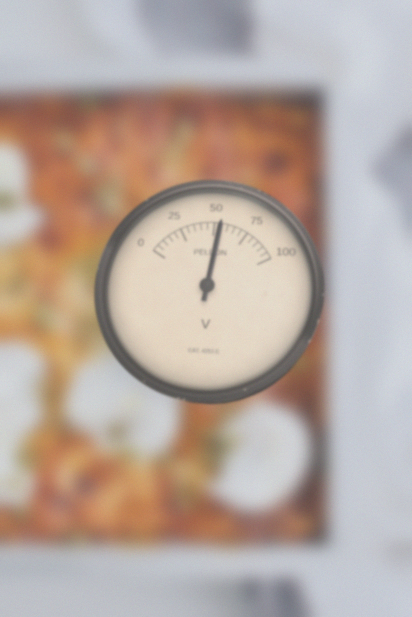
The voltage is 55 (V)
